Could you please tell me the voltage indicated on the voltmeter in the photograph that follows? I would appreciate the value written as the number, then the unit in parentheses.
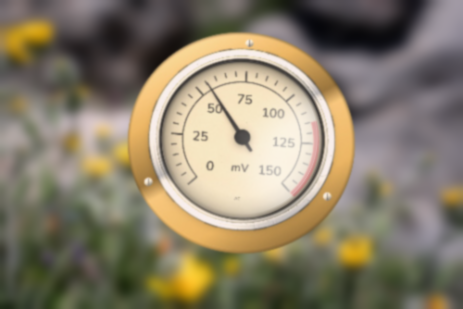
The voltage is 55 (mV)
